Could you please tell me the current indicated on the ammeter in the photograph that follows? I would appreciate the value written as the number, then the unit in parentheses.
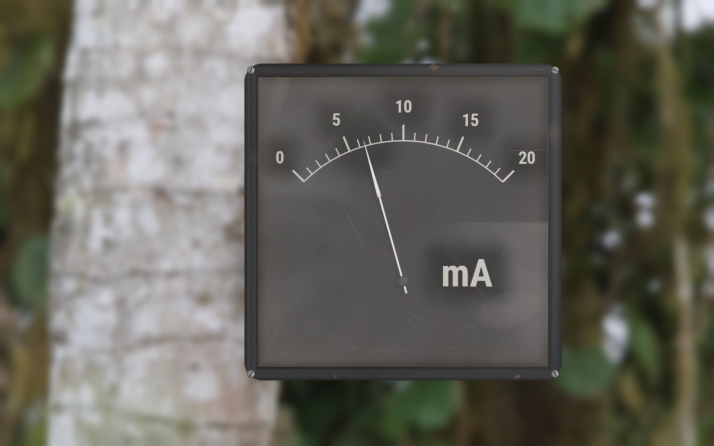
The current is 6.5 (mA)
